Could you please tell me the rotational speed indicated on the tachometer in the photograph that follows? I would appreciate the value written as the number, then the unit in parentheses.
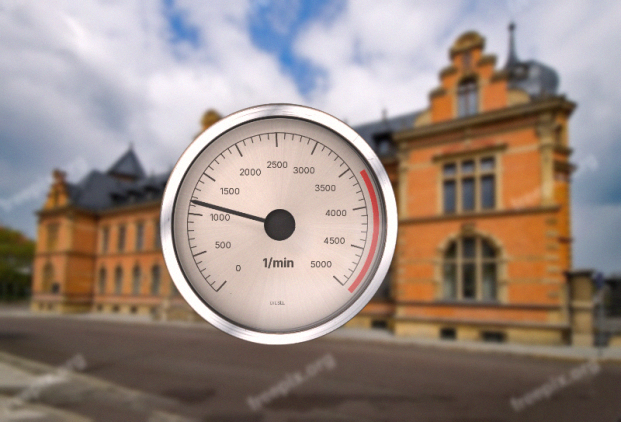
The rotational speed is 1150 (rpm)
